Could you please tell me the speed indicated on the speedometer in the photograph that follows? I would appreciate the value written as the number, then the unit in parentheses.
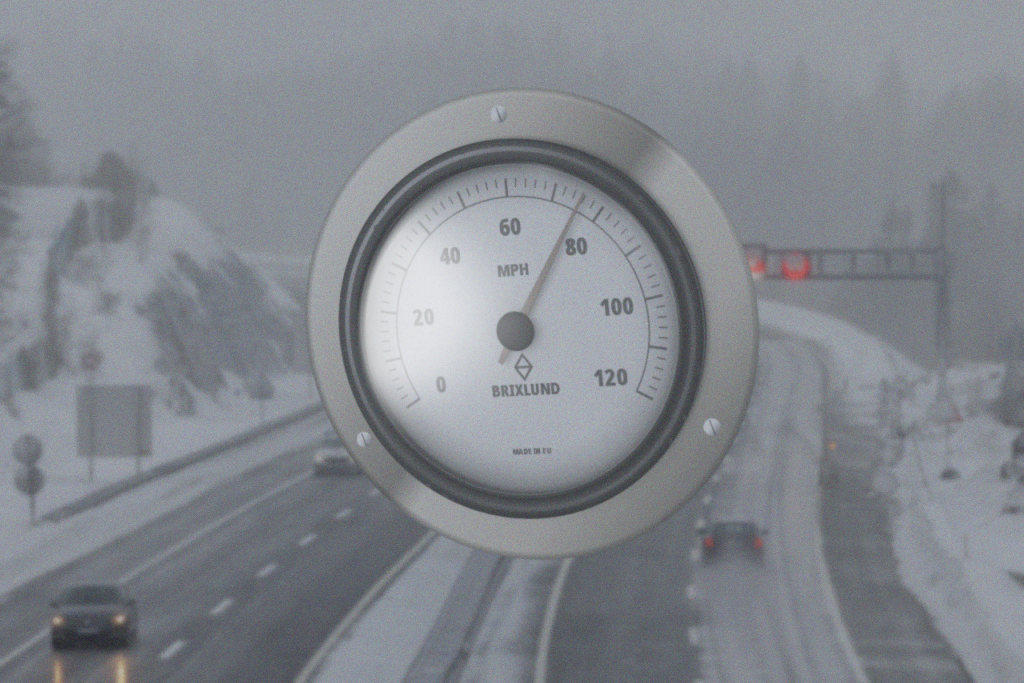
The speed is 76 (mph)
